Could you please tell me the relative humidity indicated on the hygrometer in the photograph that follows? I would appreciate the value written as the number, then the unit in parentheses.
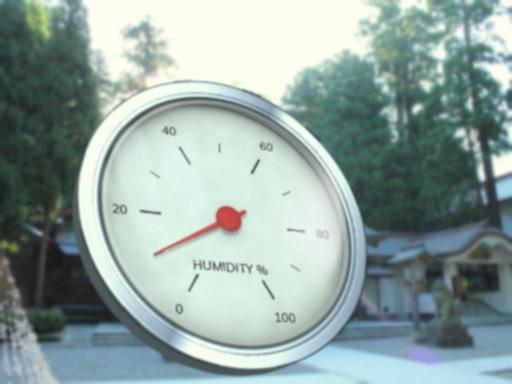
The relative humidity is 10 (%)
